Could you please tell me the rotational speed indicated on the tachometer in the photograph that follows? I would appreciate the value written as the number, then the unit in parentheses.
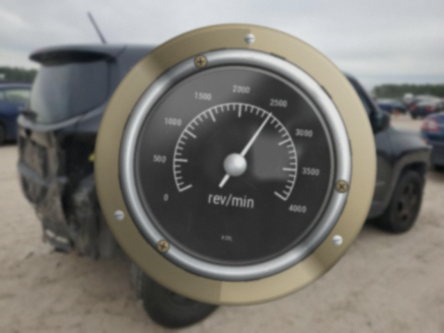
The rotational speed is 2500 (rpm)
